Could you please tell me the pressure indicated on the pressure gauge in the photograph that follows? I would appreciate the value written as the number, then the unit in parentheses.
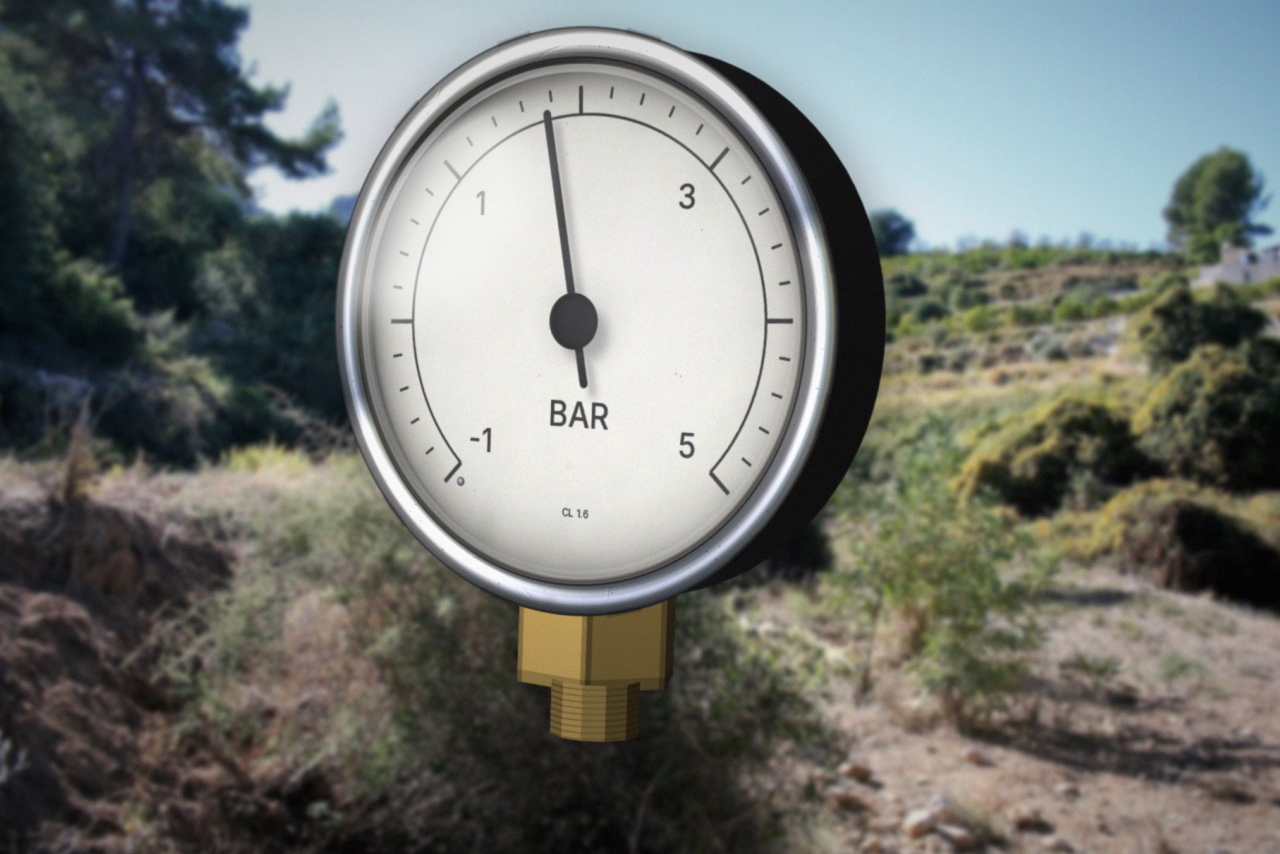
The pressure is 1.8 (bar)
